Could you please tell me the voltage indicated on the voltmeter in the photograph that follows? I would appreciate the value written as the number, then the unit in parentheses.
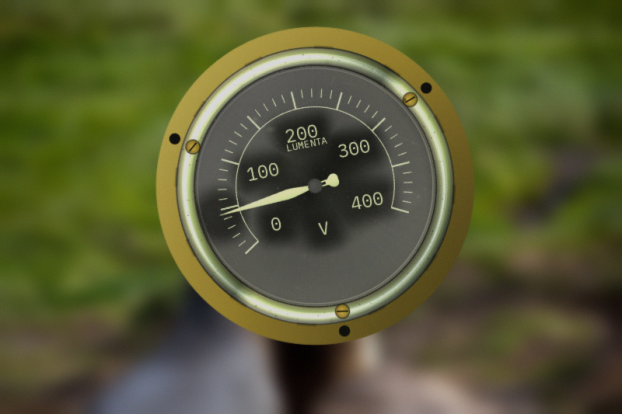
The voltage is 45 (V)
